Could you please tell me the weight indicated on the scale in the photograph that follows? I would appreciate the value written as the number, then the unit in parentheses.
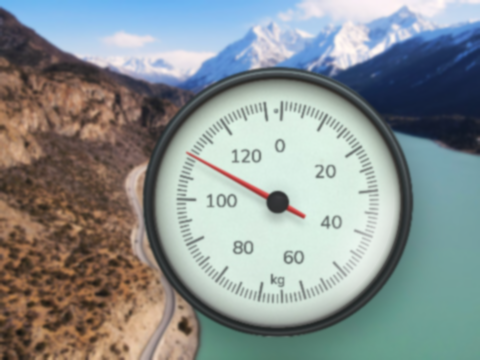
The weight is 110 (kg)
